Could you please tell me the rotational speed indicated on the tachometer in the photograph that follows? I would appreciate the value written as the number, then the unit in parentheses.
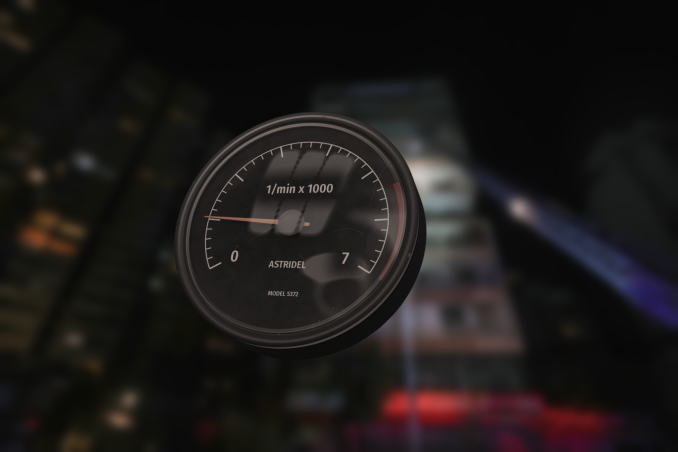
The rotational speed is 1000 (rpm)
